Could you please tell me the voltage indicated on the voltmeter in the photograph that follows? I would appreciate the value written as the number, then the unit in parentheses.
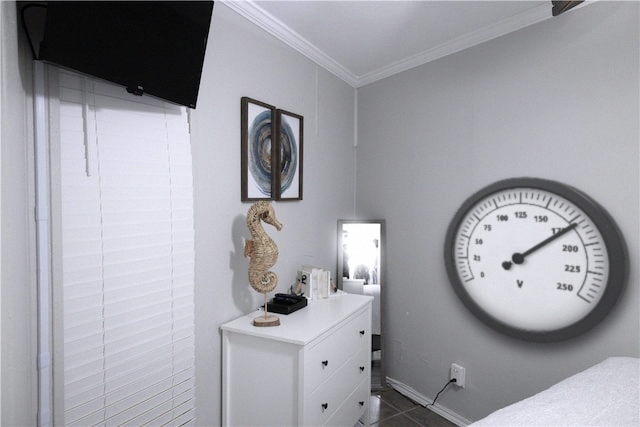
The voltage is 180 (V)
